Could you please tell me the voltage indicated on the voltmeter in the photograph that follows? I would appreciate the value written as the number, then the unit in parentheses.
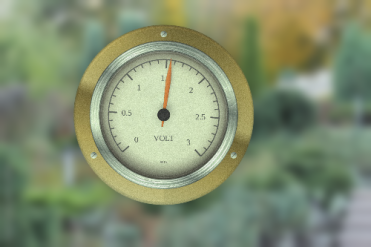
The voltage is 1.55 (V)
